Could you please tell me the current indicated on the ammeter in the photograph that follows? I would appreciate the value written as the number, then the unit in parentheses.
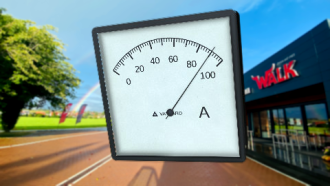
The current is 90 (A)
